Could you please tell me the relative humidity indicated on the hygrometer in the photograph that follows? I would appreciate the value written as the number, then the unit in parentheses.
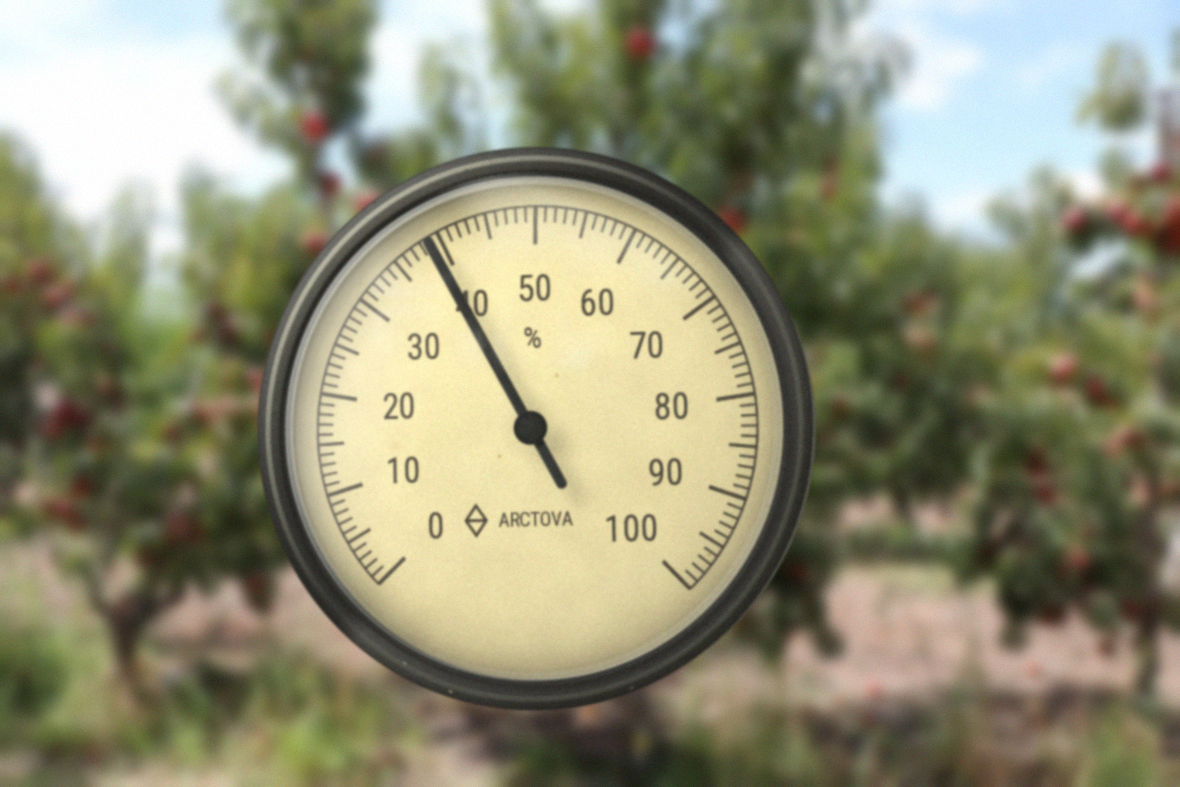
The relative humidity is 39 (%)
